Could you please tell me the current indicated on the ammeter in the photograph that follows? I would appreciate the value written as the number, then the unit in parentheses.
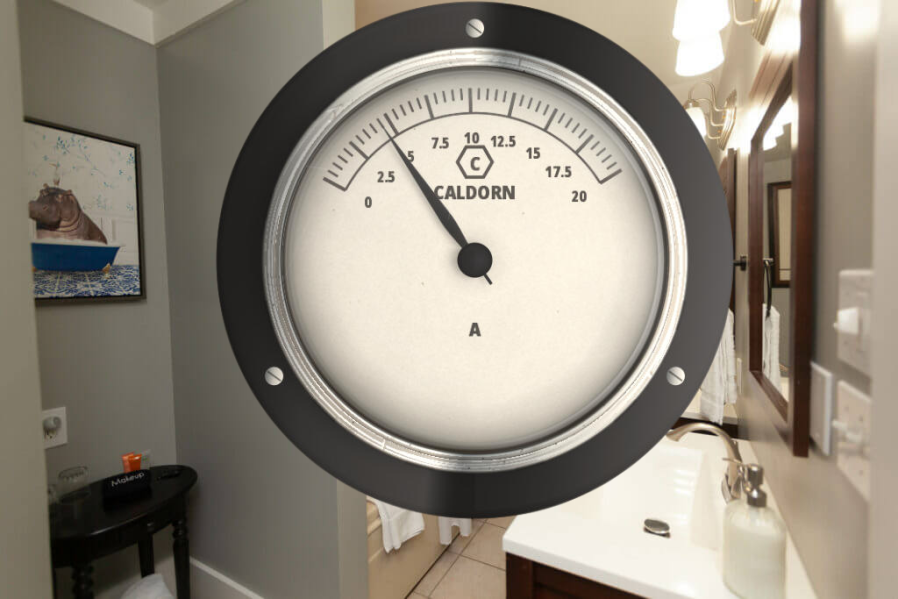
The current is 4.5 (A)
